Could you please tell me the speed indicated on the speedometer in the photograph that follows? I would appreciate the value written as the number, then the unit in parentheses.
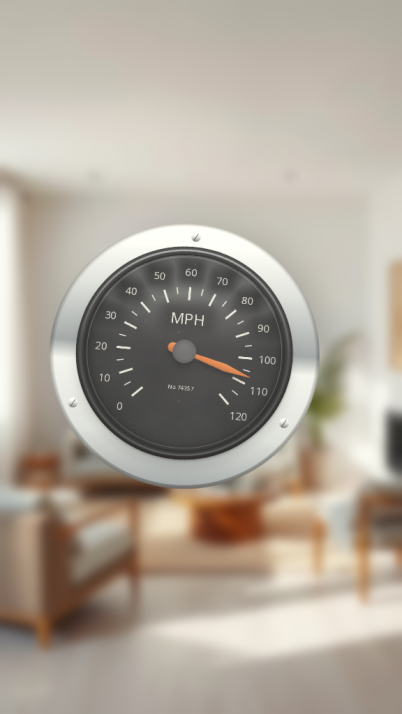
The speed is 107.5 (mph)
